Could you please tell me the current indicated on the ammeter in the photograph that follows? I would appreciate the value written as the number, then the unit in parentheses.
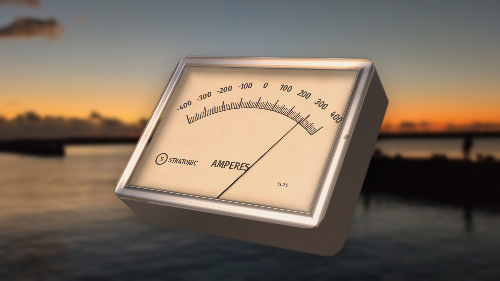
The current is 300 (A)
